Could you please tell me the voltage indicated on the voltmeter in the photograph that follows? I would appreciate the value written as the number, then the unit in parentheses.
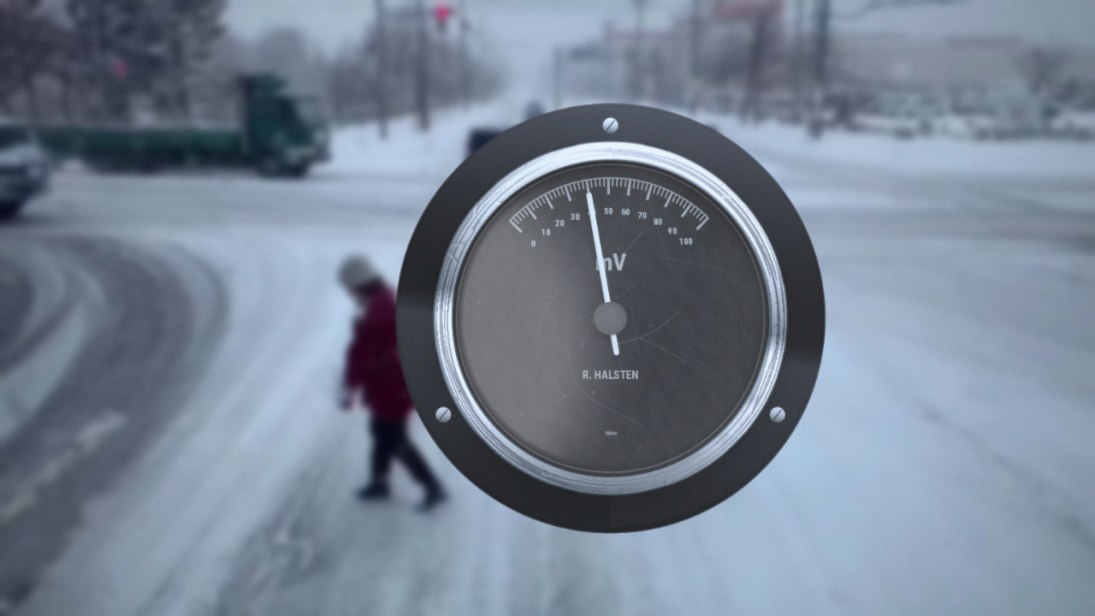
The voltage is 40 (mV)
